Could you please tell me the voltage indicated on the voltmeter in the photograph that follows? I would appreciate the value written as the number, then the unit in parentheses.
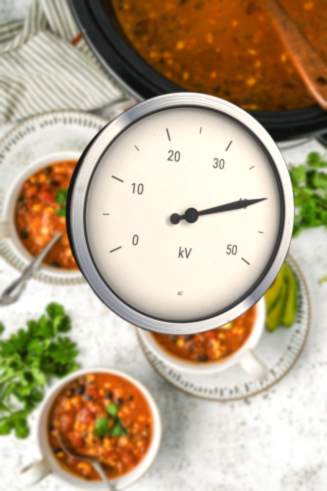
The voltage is 40 (kV)
